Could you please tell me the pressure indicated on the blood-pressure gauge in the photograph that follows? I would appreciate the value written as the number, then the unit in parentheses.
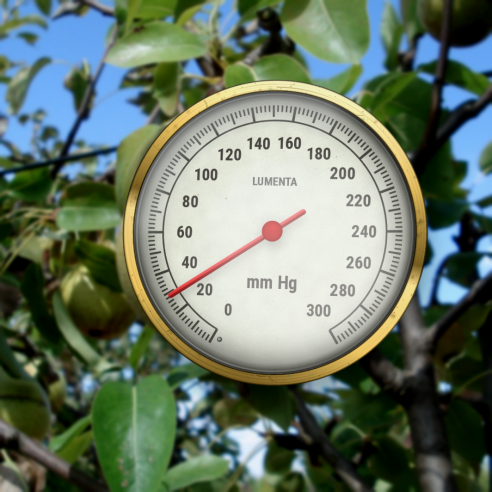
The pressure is 28 (mmHg)
